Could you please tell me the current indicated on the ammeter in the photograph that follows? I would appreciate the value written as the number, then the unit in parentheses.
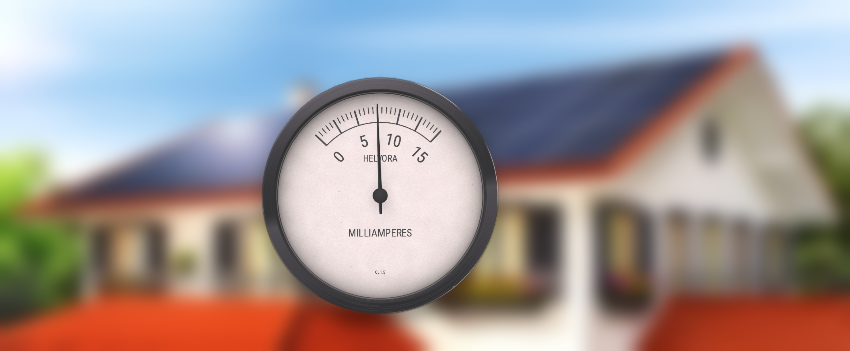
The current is 7.5 (mA)
